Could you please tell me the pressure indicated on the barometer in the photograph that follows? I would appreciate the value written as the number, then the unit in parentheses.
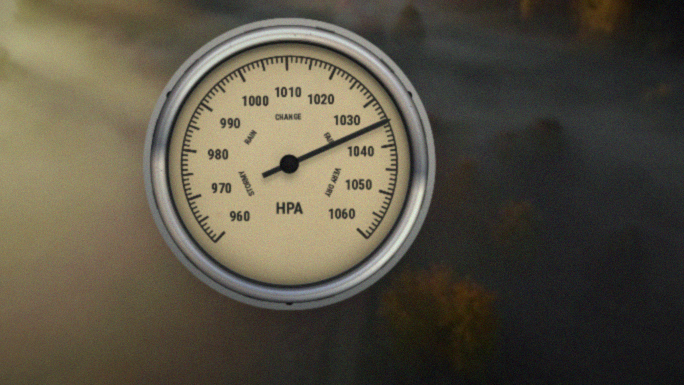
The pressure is 1035 (hPa)
